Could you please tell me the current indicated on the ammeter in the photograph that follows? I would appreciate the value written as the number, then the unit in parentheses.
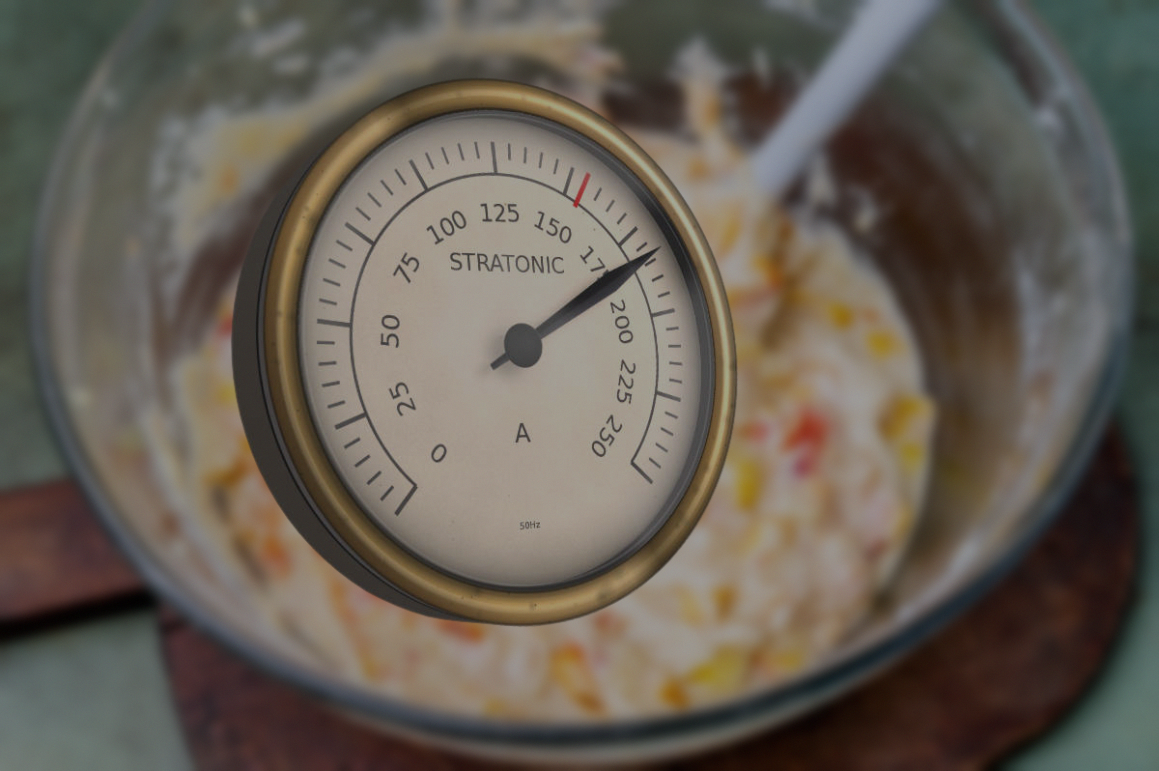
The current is 182.5 (A)
